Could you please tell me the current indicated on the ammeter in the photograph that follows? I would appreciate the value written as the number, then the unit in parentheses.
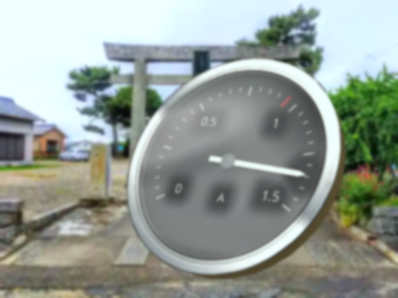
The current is 1.35 (A)
